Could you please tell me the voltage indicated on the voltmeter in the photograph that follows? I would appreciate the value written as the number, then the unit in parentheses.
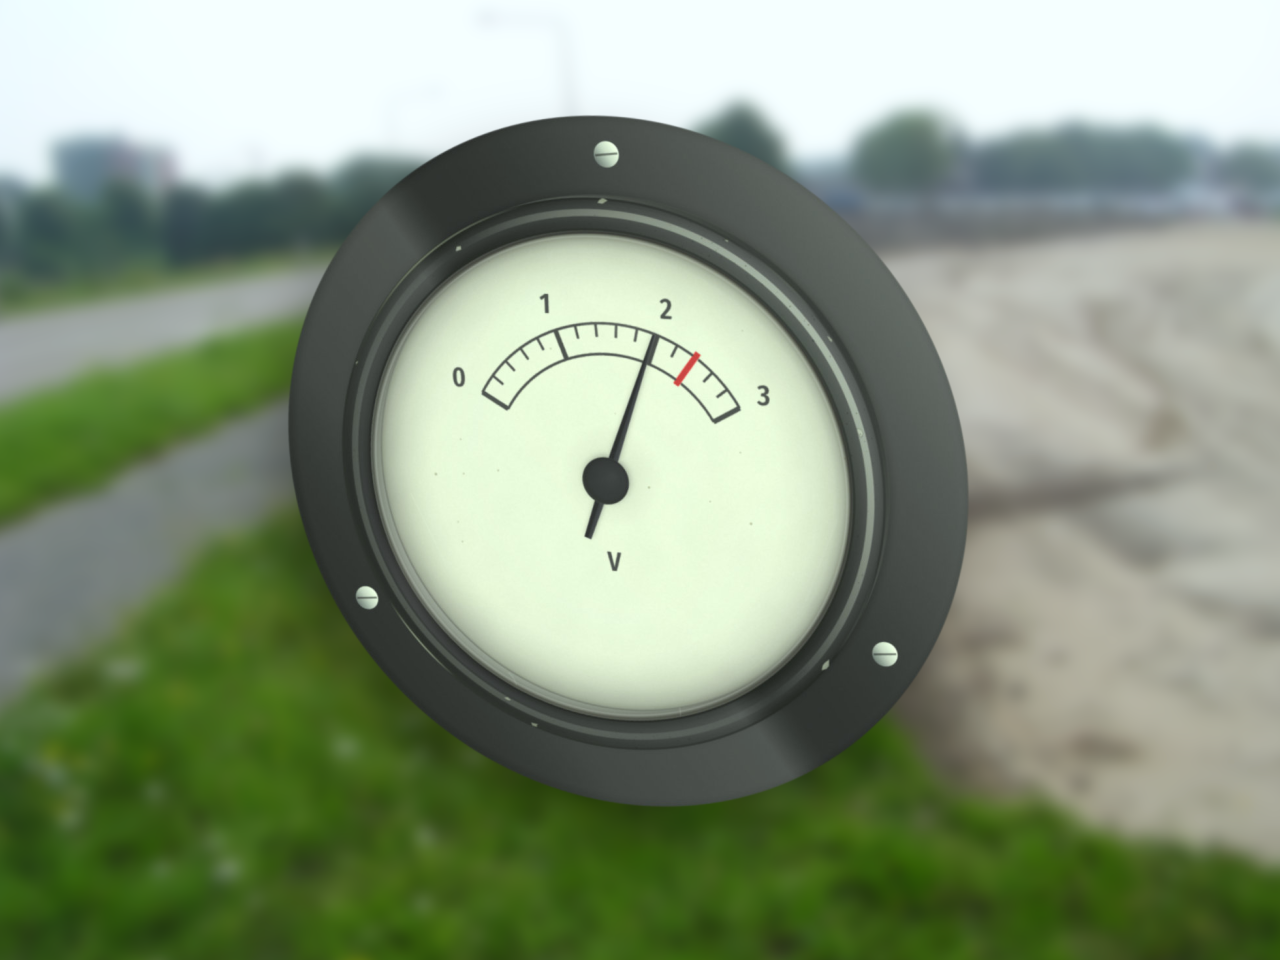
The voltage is 2 (V)
